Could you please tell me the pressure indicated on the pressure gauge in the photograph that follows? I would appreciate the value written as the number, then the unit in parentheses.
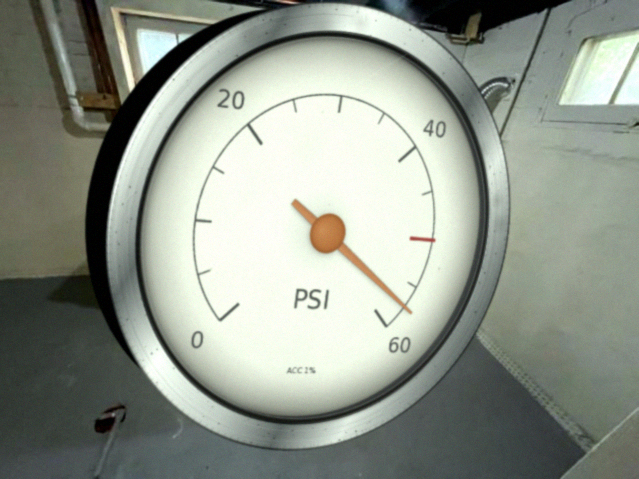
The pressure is 57.5 (psi)
